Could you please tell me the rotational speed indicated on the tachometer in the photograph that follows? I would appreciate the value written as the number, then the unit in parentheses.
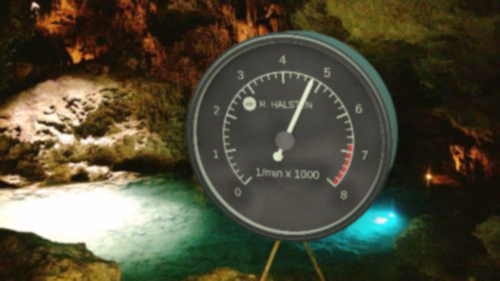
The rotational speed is 4800 (rpm)
